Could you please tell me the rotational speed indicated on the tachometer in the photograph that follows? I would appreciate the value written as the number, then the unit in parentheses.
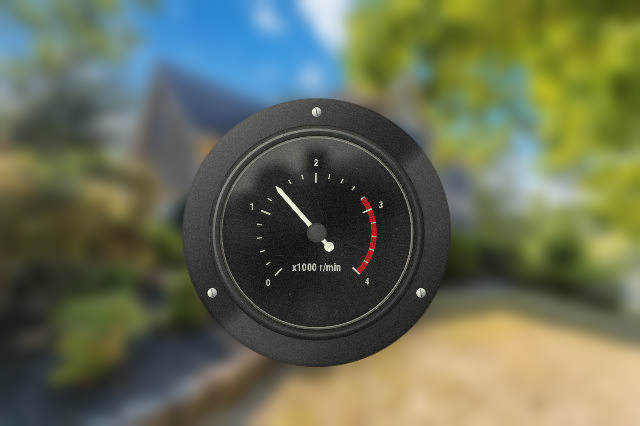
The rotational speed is 1400 (rpm)
